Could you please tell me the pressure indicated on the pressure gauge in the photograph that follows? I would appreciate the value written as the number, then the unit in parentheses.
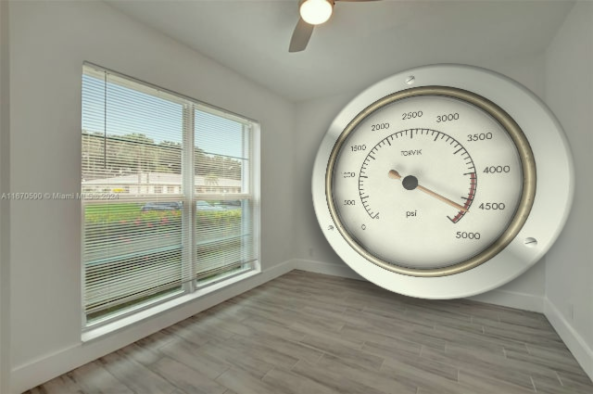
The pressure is 4700 (psi)
